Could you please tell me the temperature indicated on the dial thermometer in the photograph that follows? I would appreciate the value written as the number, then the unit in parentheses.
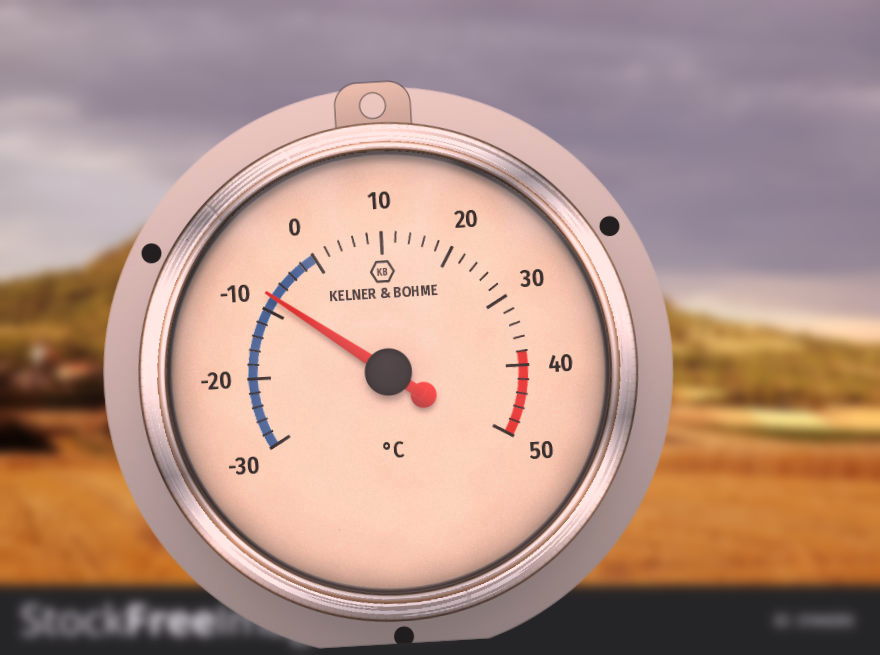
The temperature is -8 (°C)
